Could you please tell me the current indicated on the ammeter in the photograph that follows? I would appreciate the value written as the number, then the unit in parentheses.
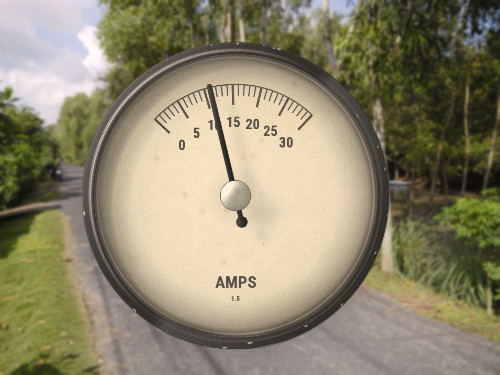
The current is 11 (A)
